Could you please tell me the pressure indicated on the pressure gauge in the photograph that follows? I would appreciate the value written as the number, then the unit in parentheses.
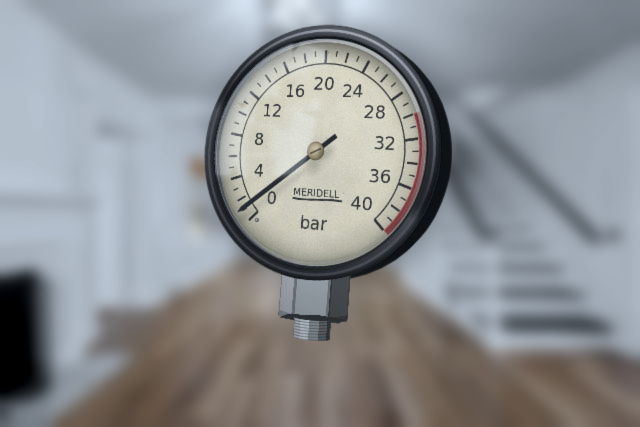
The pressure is 1 (bar)
